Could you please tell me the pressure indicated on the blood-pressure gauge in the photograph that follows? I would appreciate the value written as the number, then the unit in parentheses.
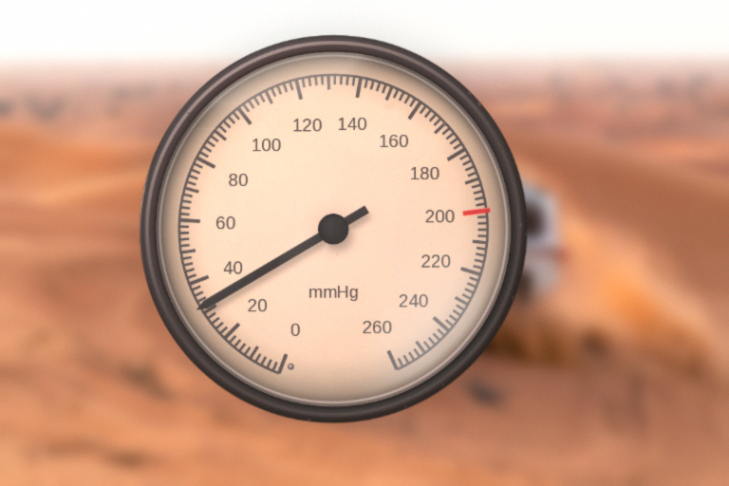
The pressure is 32 (mmHg)
